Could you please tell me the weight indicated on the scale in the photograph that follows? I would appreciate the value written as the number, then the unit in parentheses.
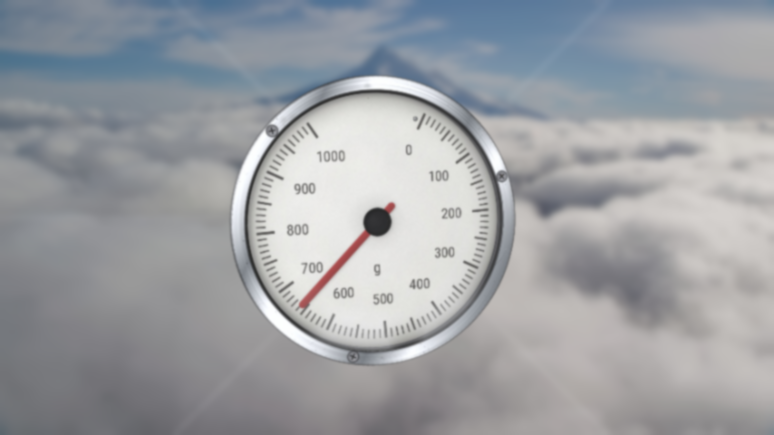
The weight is 660 (g)
